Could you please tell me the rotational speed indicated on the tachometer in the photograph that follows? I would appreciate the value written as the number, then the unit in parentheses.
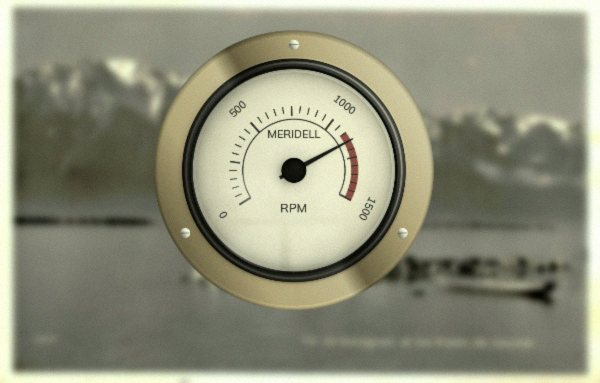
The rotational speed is 1150 (rpm)
